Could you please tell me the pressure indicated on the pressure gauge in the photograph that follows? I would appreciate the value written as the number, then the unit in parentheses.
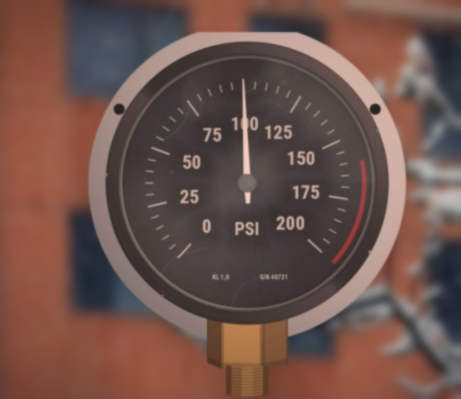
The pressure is 100 (psi)
